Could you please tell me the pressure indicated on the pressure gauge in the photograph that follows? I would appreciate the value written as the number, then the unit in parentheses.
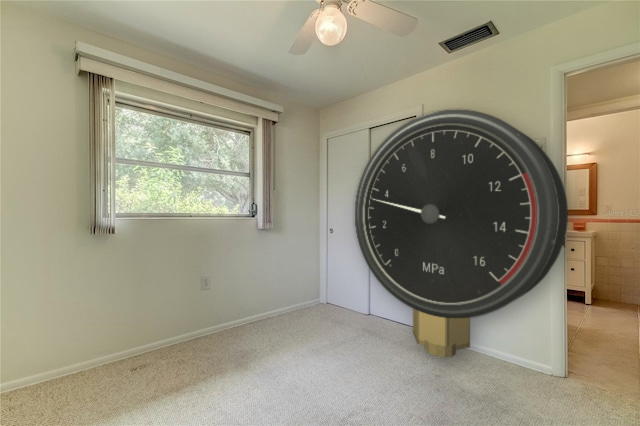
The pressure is 3.5 (MPa)
